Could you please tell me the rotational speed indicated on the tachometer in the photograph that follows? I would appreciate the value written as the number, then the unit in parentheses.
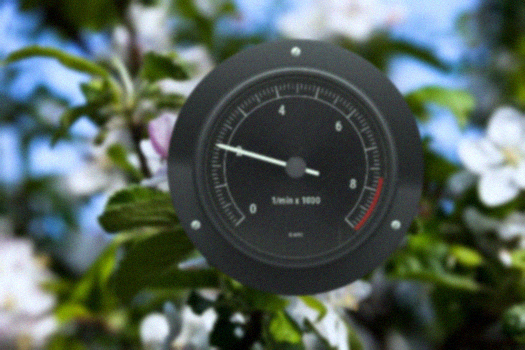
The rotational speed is 2000 (rpm)
